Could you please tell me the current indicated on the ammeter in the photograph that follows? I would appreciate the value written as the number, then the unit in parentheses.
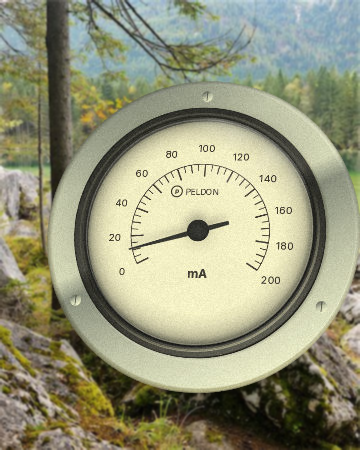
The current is 10 (mA)
